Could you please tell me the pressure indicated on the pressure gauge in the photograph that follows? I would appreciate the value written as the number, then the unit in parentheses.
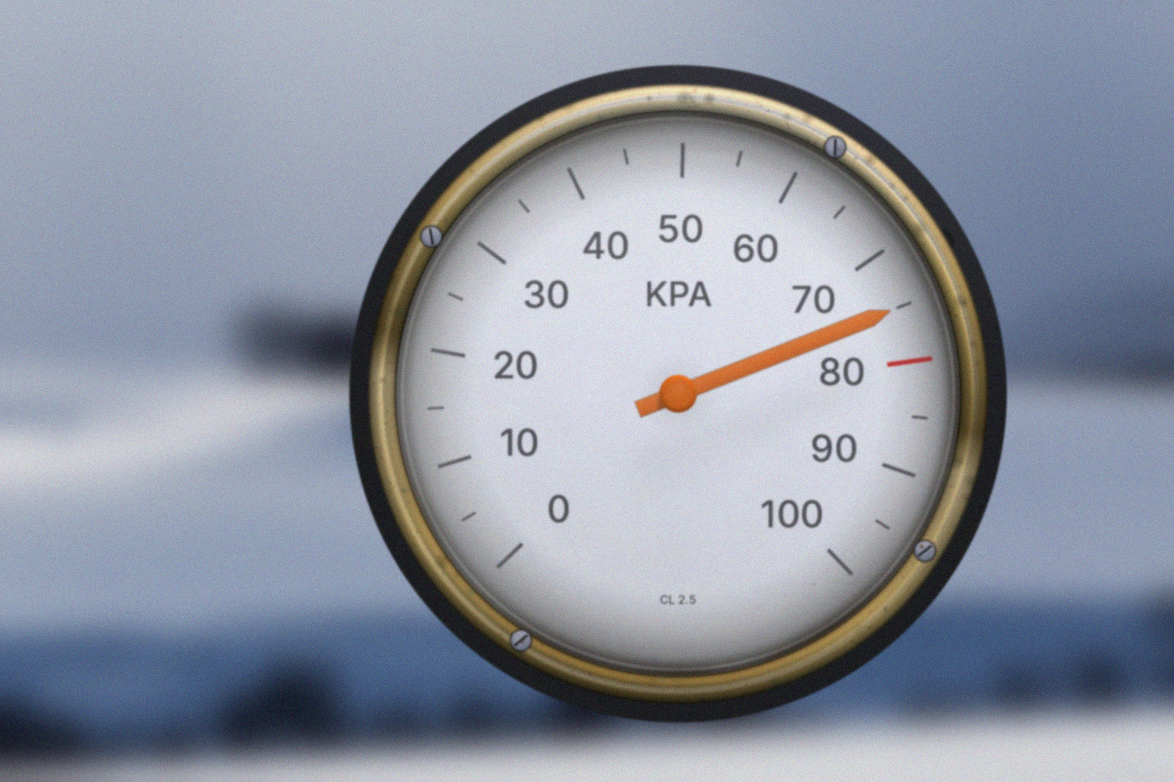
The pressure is 75 (kPa)
